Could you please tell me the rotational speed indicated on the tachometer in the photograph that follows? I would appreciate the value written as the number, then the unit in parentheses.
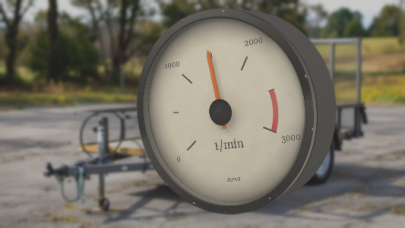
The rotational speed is 1500 (rpm)
